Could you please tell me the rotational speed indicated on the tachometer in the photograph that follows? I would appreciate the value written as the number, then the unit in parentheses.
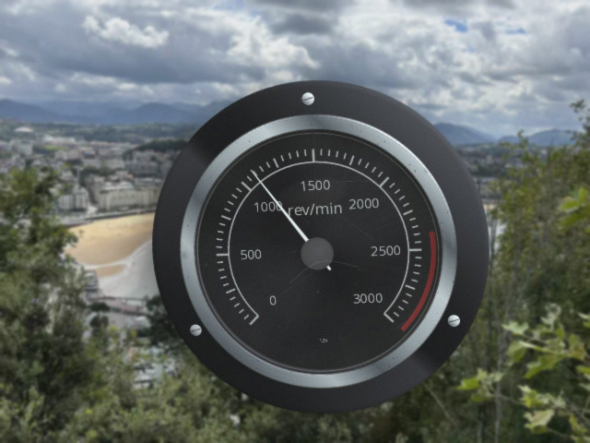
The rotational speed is 1100 (rpm)
